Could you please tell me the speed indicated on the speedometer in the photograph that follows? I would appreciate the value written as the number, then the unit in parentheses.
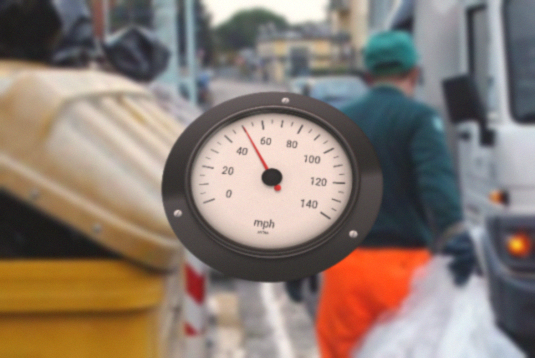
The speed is 50 (mph)
